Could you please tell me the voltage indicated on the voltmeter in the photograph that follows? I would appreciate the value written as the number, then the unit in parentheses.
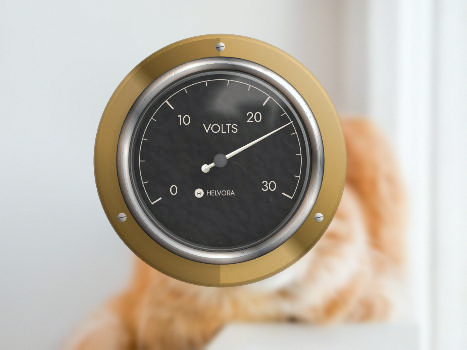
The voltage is 23 (V)
